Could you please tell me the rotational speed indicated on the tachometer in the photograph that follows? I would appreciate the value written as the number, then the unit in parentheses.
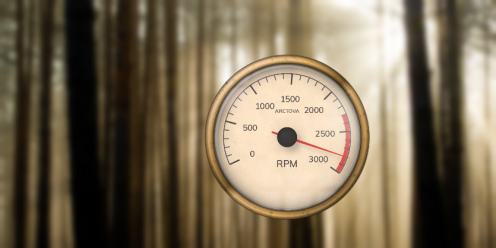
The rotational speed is 2800 (rpm)
